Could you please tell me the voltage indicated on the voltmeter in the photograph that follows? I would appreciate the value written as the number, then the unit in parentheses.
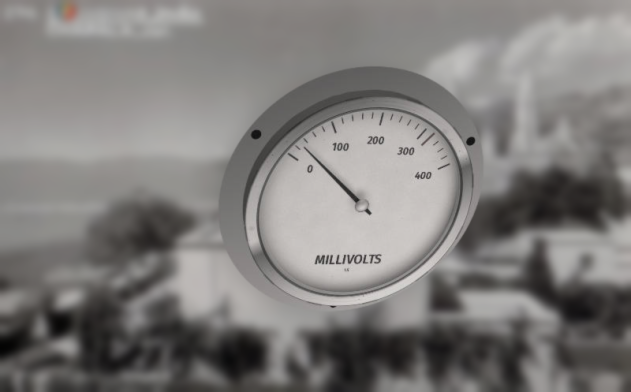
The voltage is 30 (mV)
